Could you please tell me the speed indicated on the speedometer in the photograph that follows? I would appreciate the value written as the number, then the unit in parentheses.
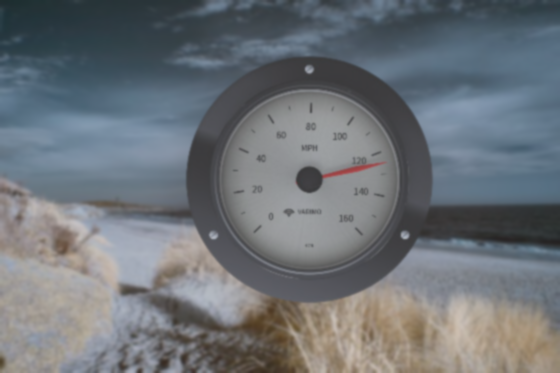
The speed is 125 (mph)
